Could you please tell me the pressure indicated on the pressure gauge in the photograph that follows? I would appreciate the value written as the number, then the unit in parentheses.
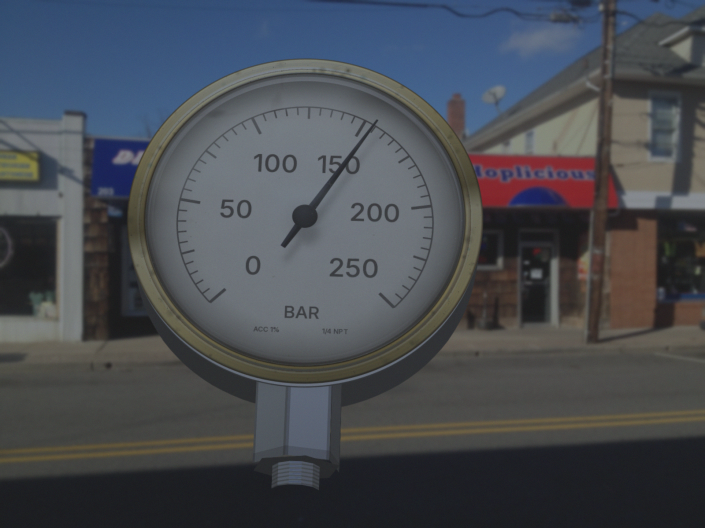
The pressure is 155 (bar)
